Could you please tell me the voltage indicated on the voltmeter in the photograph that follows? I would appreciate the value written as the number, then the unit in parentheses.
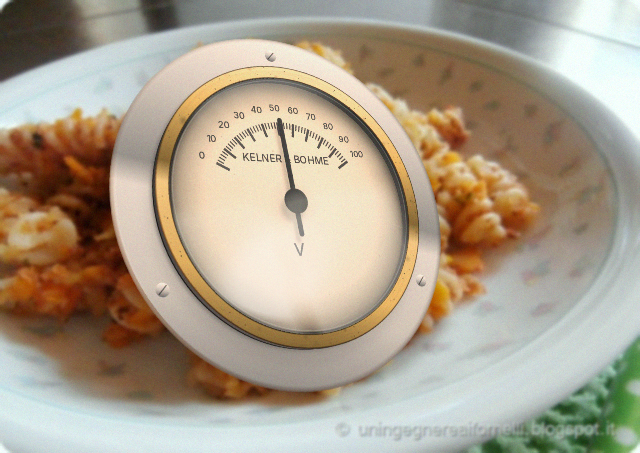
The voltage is 50 (V)
